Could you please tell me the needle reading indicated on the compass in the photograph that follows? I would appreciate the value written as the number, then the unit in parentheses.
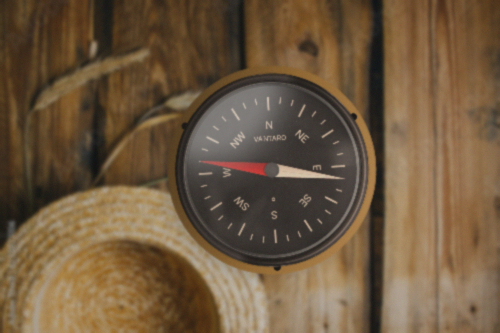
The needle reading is 280 (°)
